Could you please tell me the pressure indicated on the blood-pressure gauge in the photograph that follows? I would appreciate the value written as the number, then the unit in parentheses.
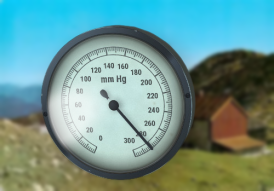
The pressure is 280 (mmHg)
